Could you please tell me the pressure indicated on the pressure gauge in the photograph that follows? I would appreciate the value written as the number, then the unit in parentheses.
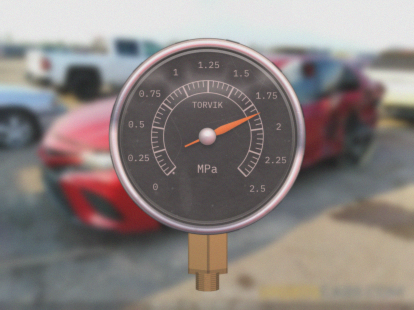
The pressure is 1.85 (MPa)
